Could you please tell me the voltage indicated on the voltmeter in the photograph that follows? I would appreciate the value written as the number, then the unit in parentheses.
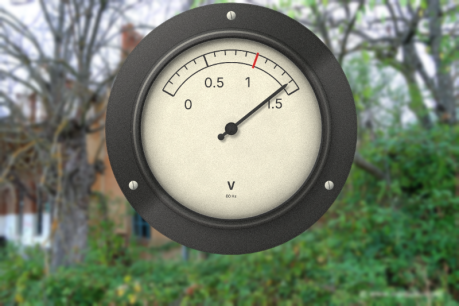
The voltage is 1.4 (V)
